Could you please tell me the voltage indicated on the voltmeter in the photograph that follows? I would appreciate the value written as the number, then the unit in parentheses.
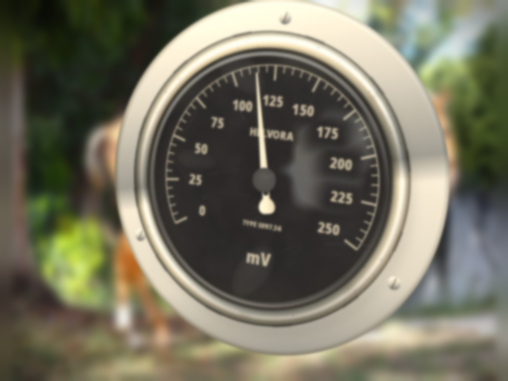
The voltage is 115 (mV)
